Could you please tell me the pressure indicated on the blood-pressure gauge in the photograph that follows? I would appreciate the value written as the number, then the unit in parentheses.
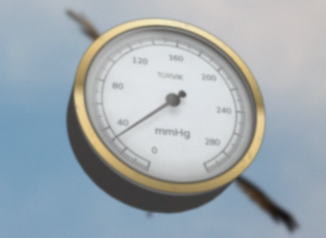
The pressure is 30 (mmHg)
